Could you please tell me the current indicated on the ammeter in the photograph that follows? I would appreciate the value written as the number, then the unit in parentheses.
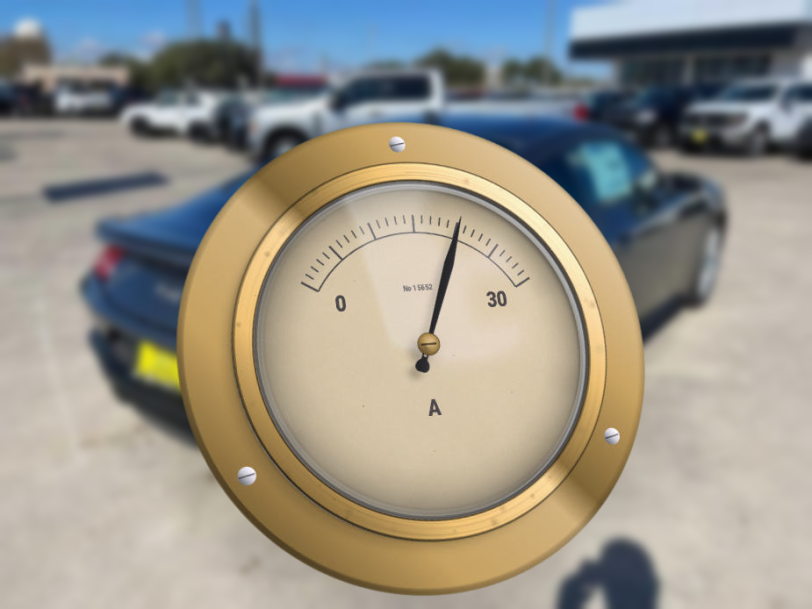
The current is 20 (A)
